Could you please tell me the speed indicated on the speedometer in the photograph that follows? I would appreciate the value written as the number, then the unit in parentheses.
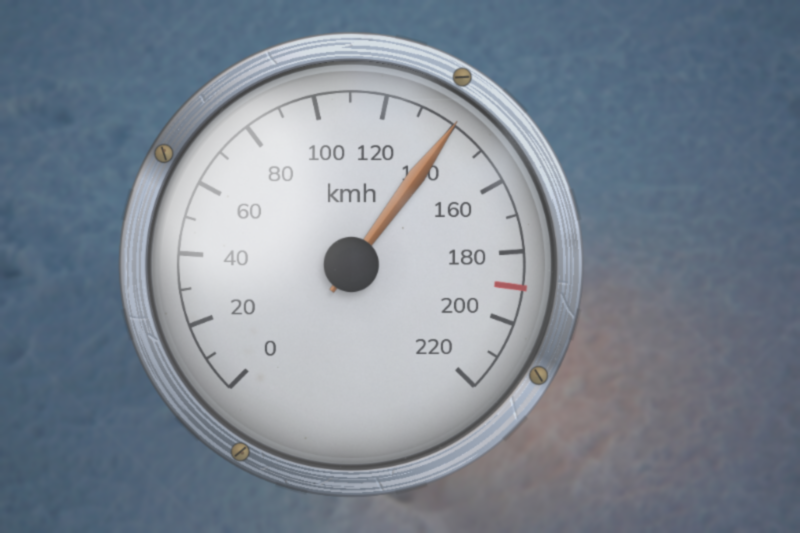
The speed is 140 (km/h)
